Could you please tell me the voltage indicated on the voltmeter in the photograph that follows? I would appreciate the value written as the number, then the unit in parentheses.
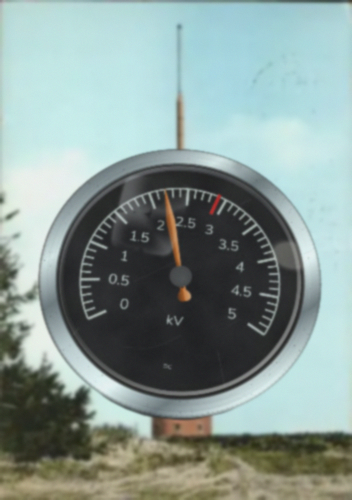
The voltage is 2.2 (kV)
